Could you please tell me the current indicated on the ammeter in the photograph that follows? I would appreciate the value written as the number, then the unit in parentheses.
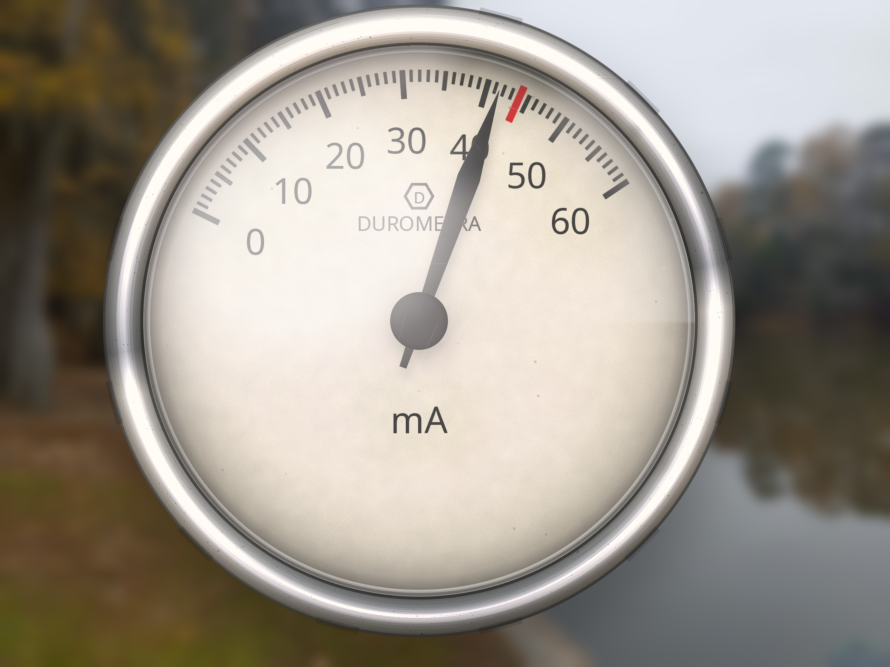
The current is 41.5 (mA)
